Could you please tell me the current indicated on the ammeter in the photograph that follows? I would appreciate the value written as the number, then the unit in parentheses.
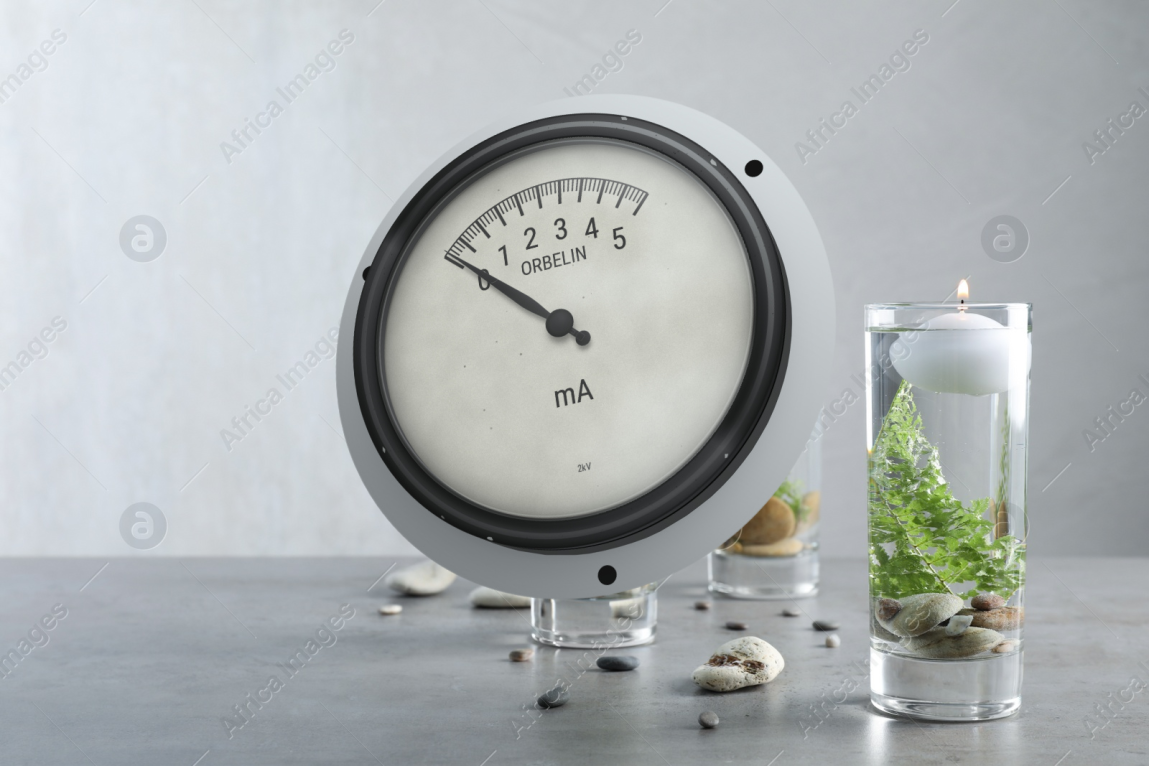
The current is 0.1 (mA)
